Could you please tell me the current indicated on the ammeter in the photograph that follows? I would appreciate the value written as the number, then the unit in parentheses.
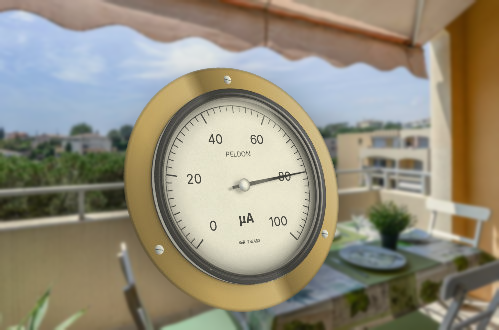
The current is 80 (µA)
